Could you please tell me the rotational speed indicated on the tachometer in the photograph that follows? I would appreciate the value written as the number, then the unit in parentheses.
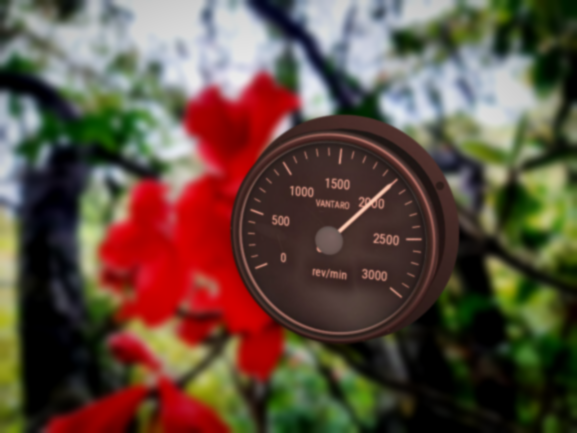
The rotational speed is 2000 (rpm)
